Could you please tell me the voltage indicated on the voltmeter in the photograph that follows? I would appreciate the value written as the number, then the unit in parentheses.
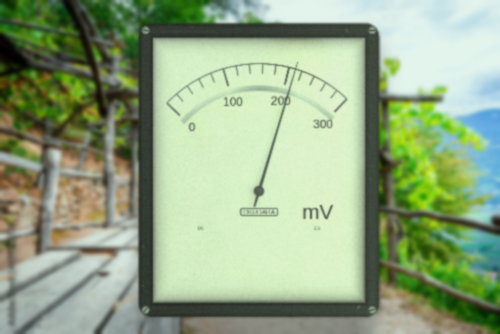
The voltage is 210 (mV)
